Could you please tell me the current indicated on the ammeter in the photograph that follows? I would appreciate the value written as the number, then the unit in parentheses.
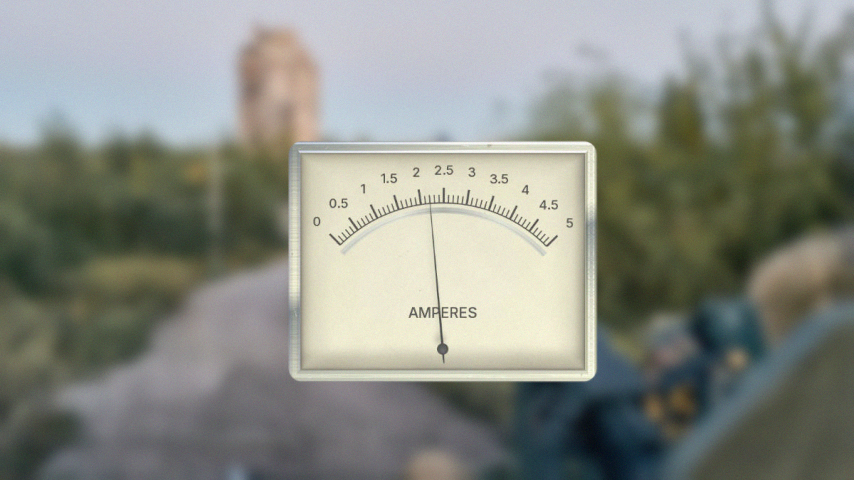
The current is 2.2 (A)
